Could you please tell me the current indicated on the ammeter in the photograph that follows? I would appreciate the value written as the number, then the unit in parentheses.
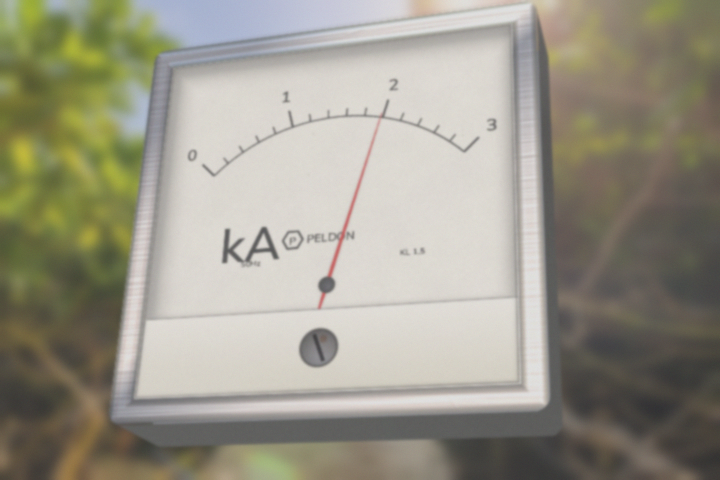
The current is 2 (kA)
